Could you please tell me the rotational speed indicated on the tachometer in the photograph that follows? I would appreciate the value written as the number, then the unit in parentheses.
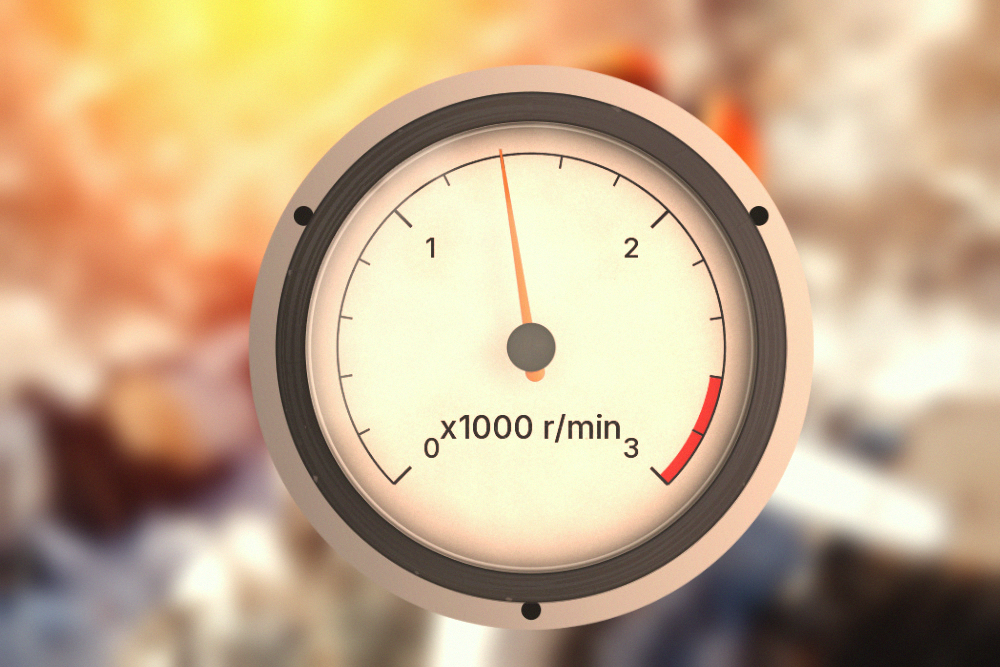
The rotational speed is 1400 (rpm)
